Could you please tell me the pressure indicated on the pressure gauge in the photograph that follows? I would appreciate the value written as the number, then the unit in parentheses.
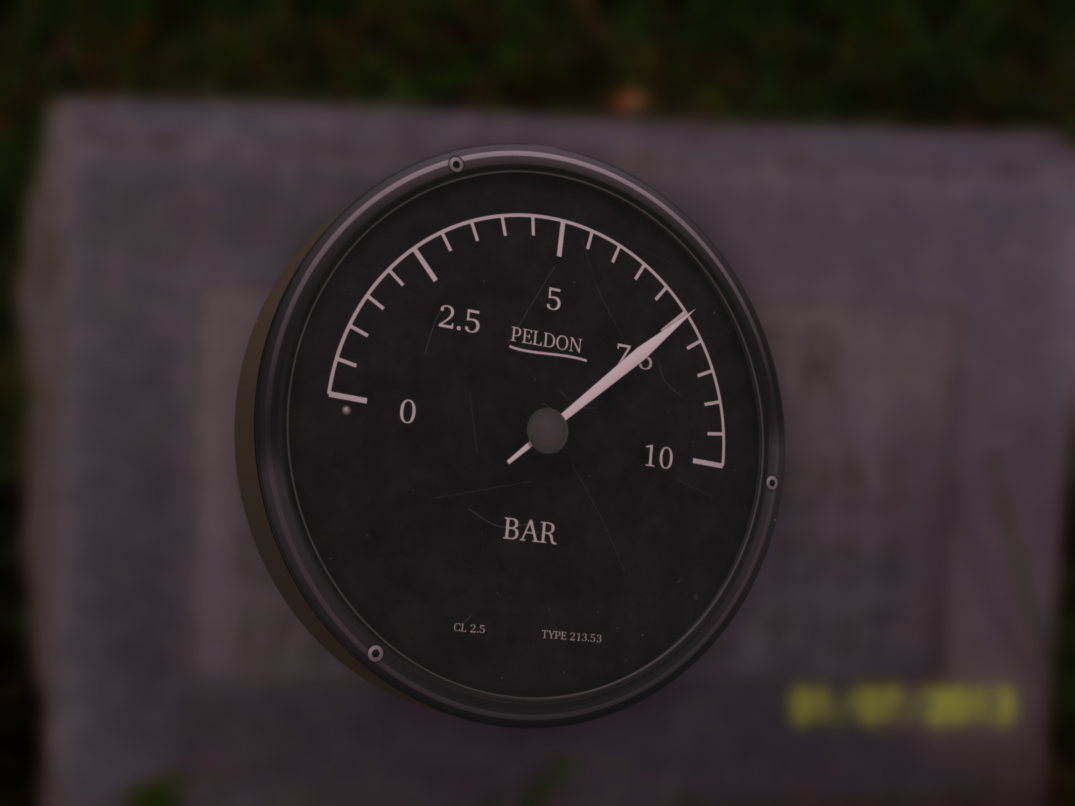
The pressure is 7.5 (bar)
